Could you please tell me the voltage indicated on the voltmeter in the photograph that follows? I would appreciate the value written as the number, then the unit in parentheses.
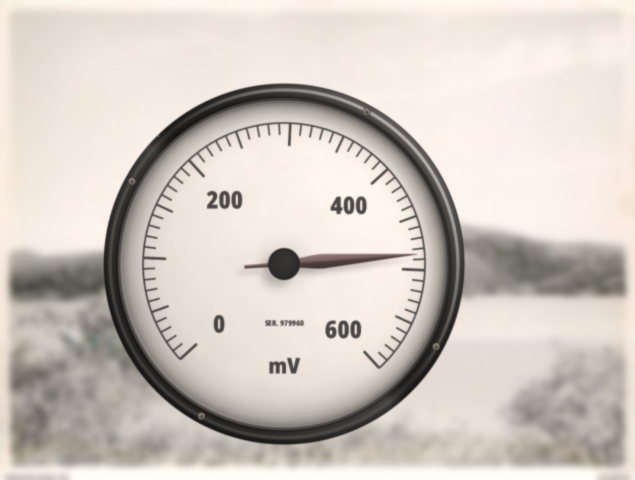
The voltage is 485 (mV)
